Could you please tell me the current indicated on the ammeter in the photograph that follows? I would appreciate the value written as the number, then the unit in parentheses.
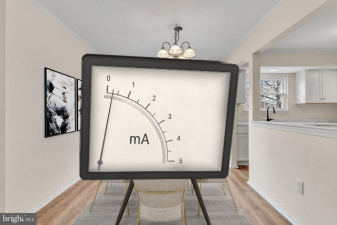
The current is 0.25 (mA)
